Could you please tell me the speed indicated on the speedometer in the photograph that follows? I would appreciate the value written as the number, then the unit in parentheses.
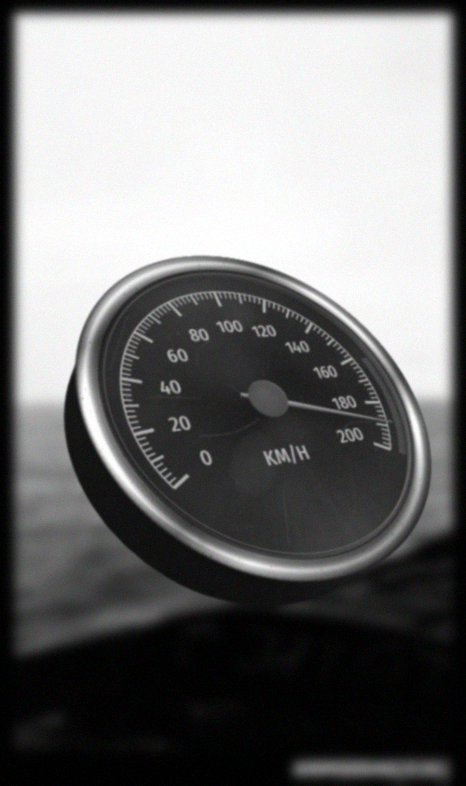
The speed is 190 (km/h)
